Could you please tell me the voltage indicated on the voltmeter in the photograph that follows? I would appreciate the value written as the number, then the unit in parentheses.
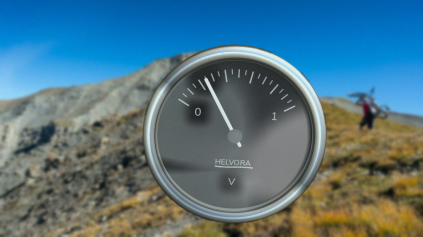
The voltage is 0.25 (V)
